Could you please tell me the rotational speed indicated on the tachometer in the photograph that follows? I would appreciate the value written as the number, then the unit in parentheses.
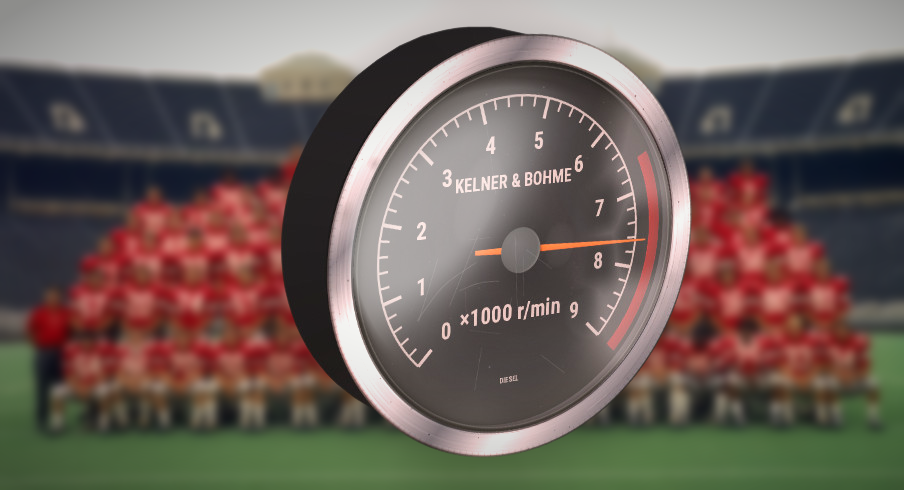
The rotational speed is 7600 (rpm)
